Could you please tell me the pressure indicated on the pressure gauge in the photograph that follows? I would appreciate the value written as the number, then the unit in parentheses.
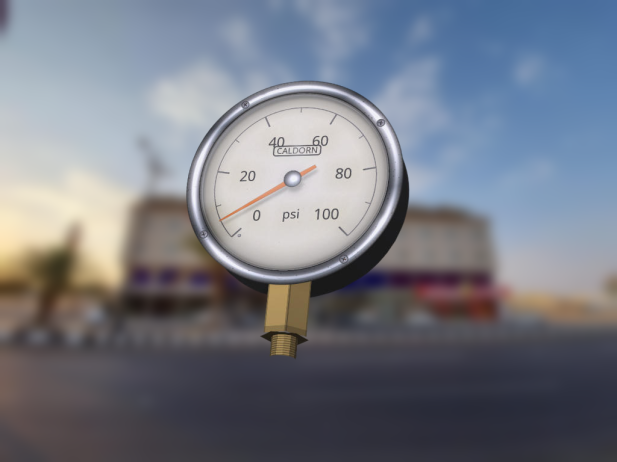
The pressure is 5 (psi)
